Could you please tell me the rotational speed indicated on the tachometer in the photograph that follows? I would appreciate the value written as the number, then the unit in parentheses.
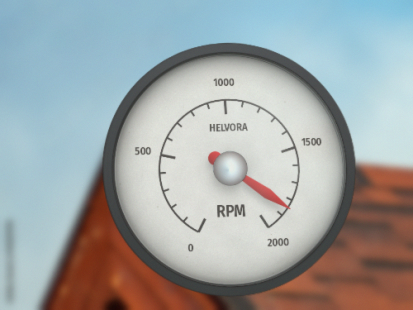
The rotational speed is 1850 (rpm)
